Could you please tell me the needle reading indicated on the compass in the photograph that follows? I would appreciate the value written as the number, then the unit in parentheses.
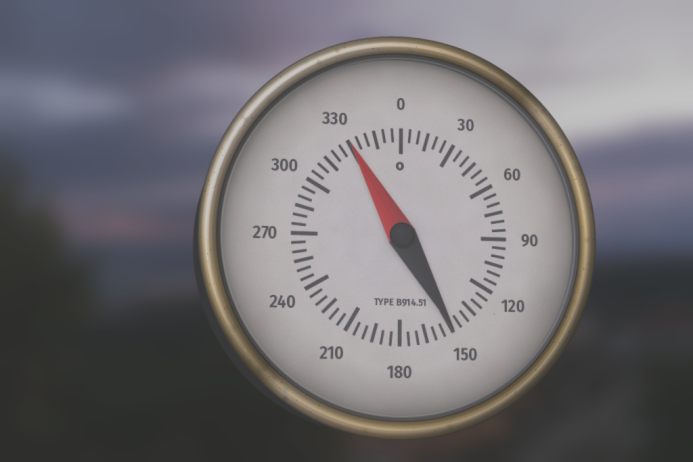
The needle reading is 330 (°)
